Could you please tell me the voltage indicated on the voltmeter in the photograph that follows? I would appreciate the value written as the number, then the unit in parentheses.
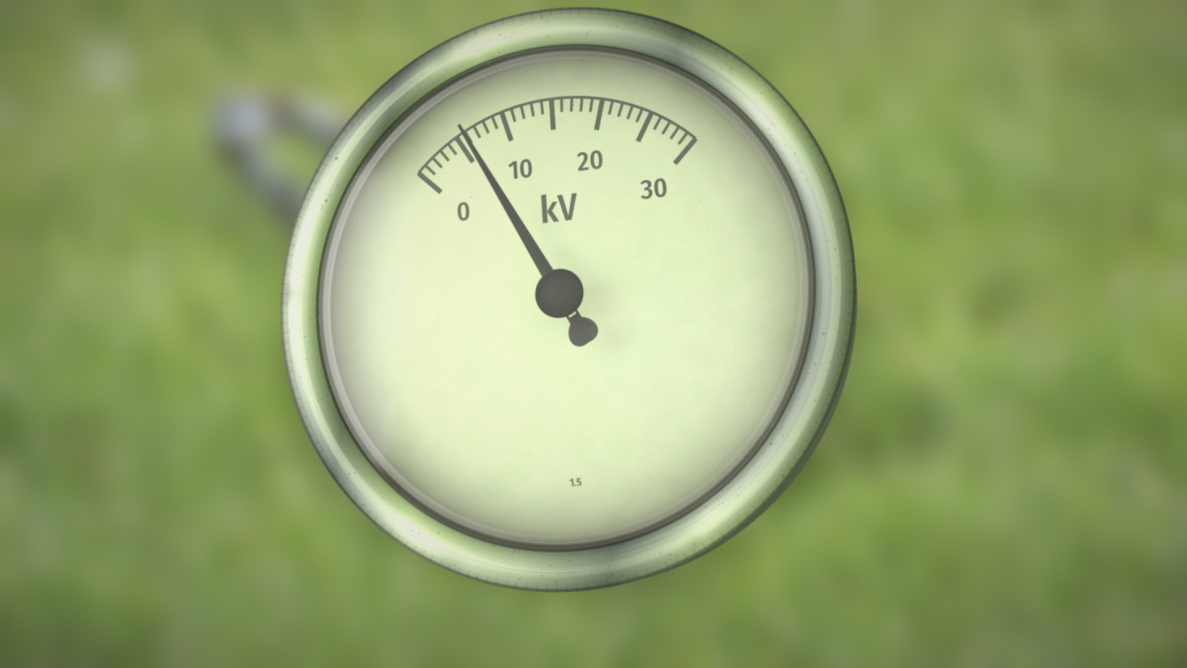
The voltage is 6 (kV)
